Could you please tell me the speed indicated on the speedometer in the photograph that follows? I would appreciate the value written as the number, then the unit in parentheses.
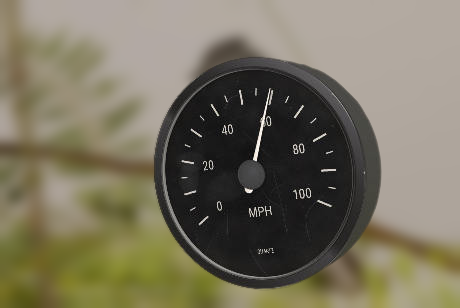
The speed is 60 (mph)
